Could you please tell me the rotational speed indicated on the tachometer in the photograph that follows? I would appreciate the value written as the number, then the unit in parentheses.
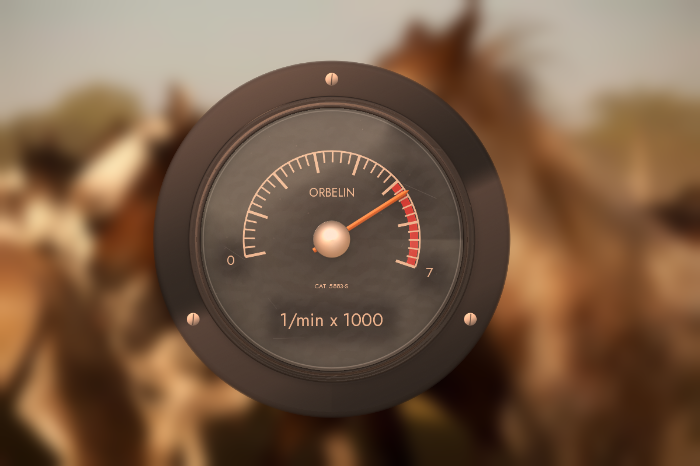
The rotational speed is 5300 (rpm)
